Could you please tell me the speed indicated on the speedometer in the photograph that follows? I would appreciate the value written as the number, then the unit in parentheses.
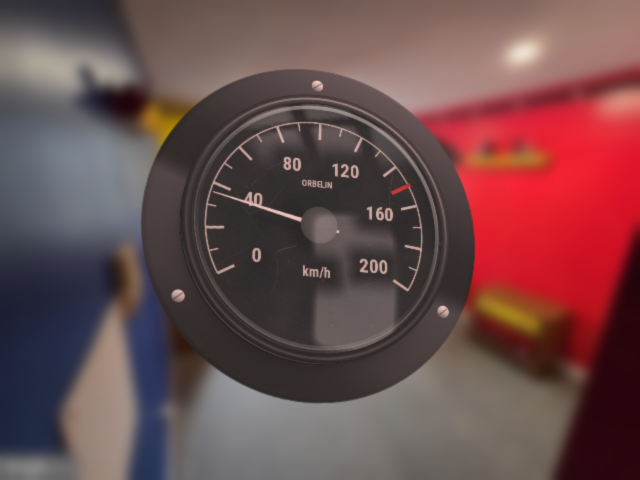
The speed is 35 (km/h)
